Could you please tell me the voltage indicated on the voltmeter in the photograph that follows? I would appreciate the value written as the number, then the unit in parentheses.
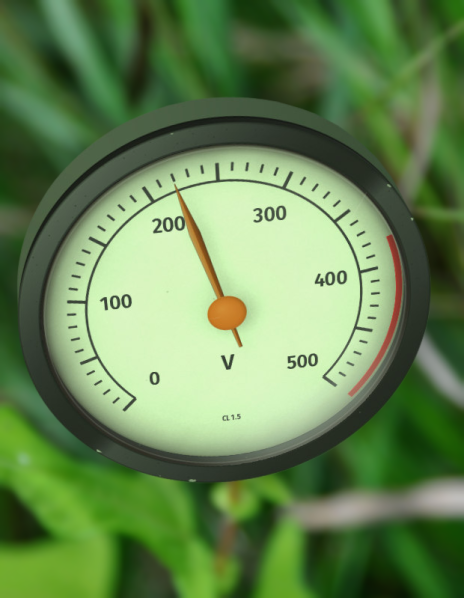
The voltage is 220 (V)
